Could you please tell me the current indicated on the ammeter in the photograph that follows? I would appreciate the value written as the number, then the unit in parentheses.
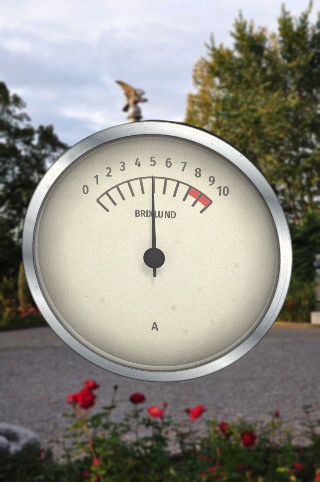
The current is 5 (A)
